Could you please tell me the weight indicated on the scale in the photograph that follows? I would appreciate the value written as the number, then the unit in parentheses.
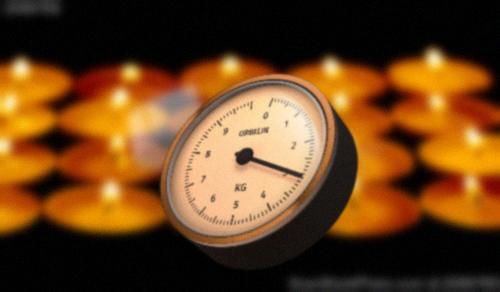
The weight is 3 (kg)
